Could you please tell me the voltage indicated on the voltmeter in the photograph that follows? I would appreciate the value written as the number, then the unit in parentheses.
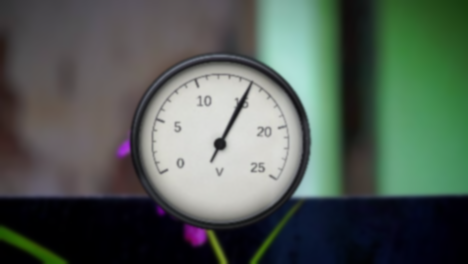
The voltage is 15 (V)
